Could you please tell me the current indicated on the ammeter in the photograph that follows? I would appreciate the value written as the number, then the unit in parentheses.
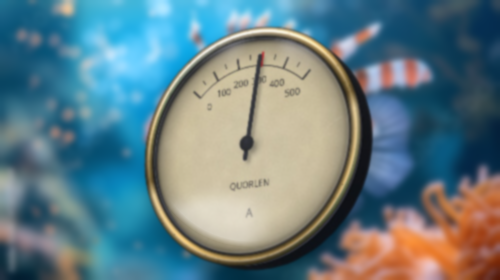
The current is 300 (A)
